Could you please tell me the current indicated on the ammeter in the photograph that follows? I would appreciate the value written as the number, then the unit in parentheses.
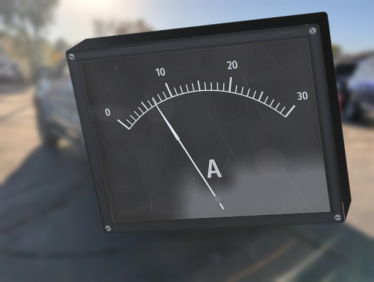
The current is 7 (A)
